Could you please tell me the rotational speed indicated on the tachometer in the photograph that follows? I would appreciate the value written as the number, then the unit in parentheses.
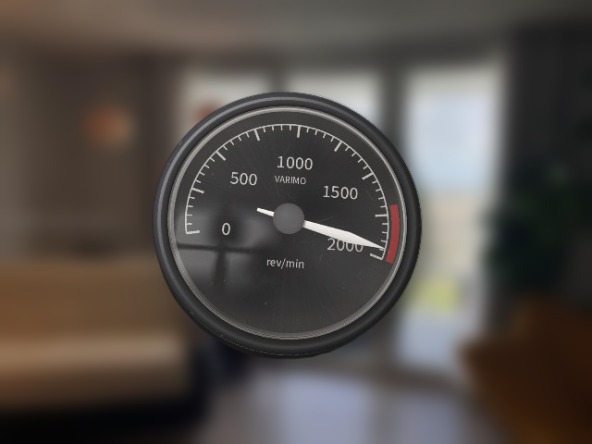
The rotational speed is 1950 (rpm)
